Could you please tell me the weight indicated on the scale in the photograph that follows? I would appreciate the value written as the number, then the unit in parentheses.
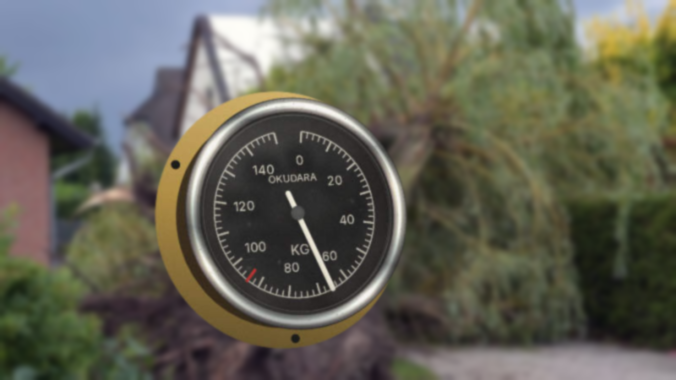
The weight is 66 (kg)
